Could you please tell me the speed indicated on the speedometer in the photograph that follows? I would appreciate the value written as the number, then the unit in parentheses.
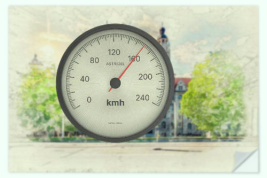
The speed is 160 (km/h)
